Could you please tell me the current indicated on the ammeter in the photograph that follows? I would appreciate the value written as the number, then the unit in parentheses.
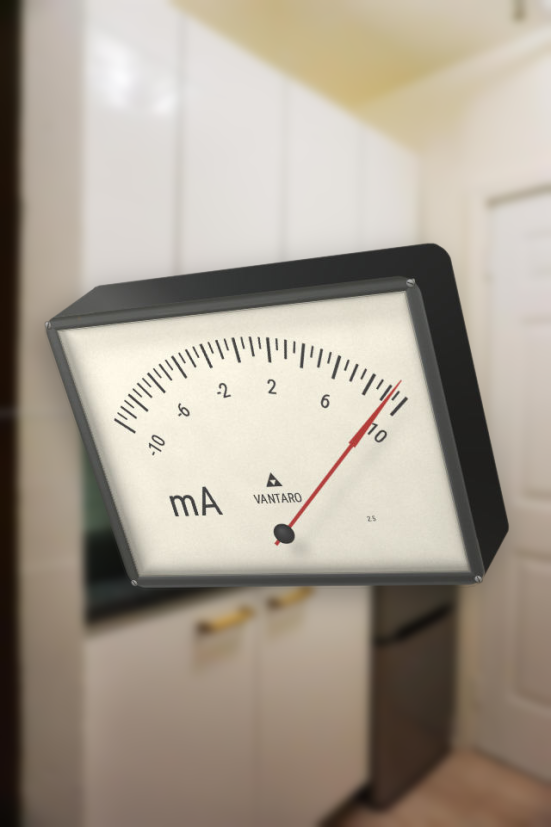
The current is 9.25 (mA)
